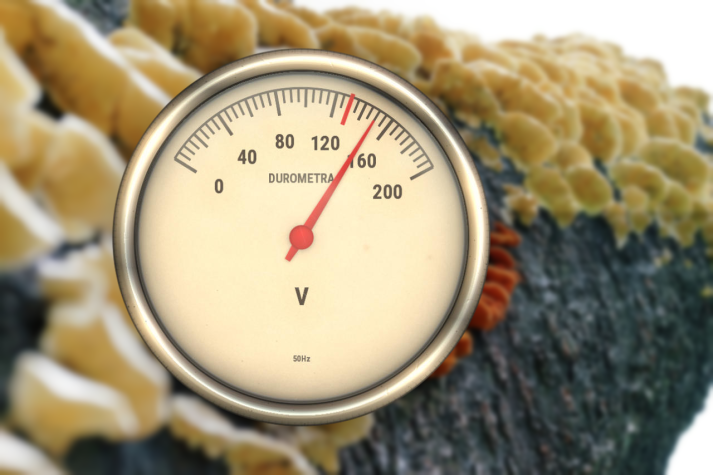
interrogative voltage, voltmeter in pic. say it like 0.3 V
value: 150 V
